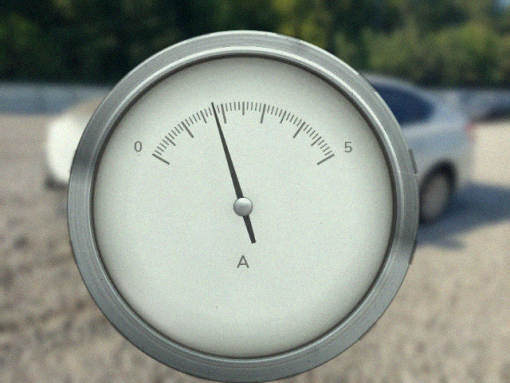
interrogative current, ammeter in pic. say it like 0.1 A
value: 1.8 A
